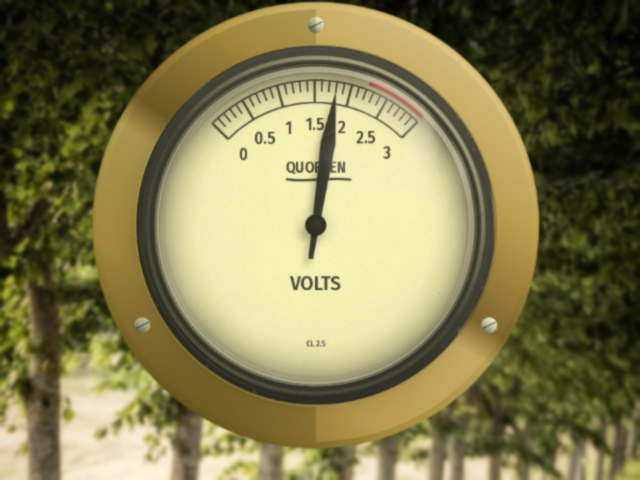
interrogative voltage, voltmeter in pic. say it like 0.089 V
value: 1.8 V
